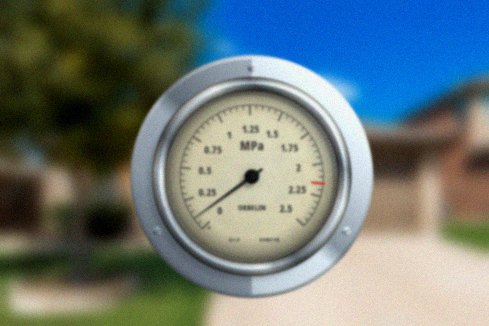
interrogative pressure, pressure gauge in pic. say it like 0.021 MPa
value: 0.1 MPa
